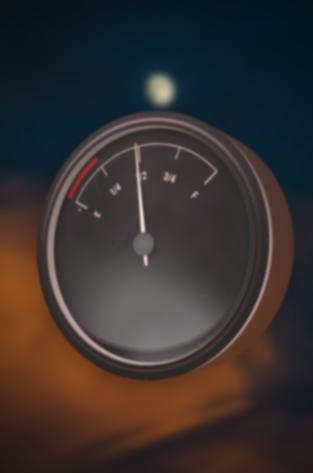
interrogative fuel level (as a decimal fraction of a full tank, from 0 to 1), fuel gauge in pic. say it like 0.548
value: 0.5
